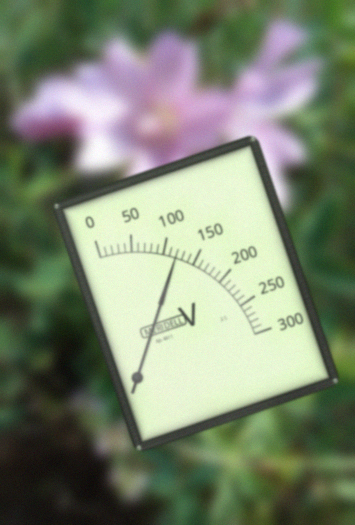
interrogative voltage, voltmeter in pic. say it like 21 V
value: 120 V
